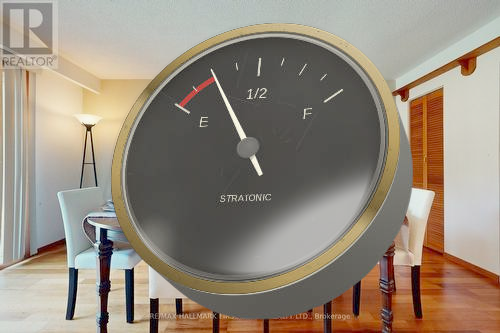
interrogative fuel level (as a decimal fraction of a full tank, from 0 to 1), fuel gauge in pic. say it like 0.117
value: 0.25
